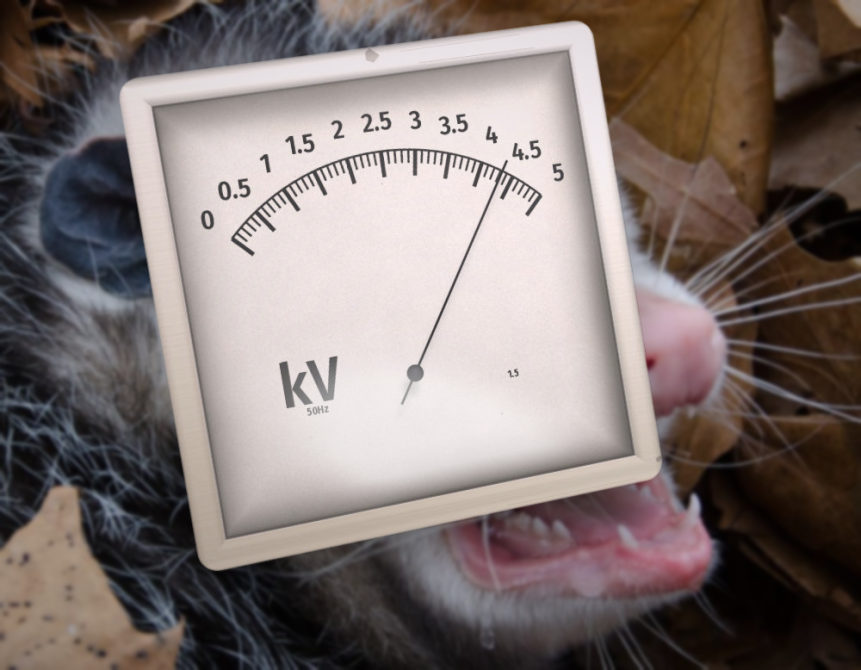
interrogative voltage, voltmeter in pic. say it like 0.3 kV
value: 4.3 kV
